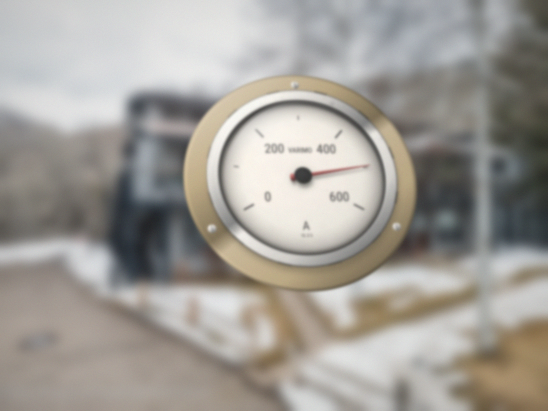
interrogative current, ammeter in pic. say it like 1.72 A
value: 500 A
